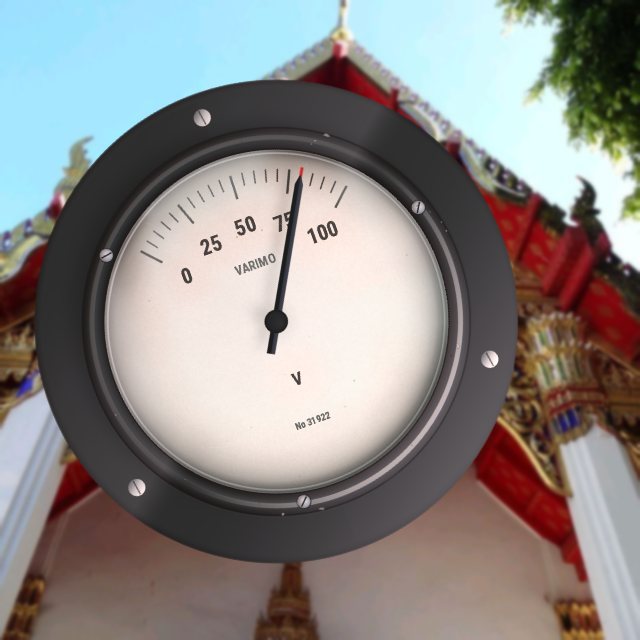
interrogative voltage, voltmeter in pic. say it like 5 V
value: 80 V
